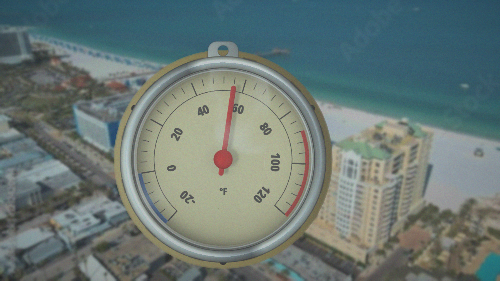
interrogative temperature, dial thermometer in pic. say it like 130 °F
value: 56 °F
